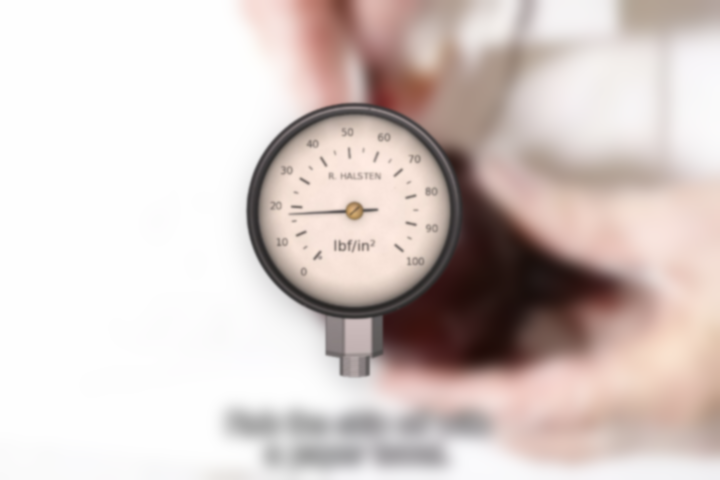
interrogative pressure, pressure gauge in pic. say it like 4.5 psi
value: 17.5 psi
